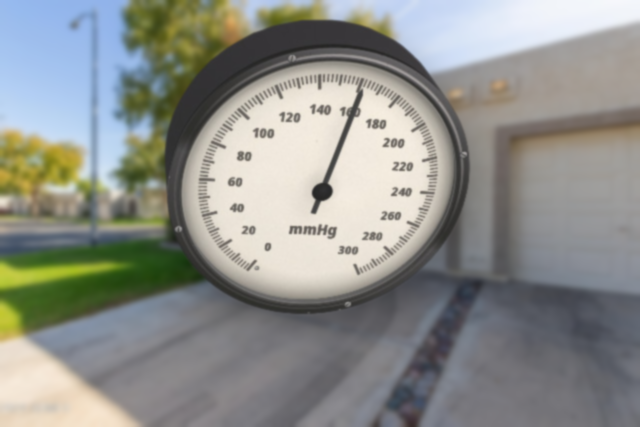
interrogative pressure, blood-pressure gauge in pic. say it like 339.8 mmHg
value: 160 mmHg
